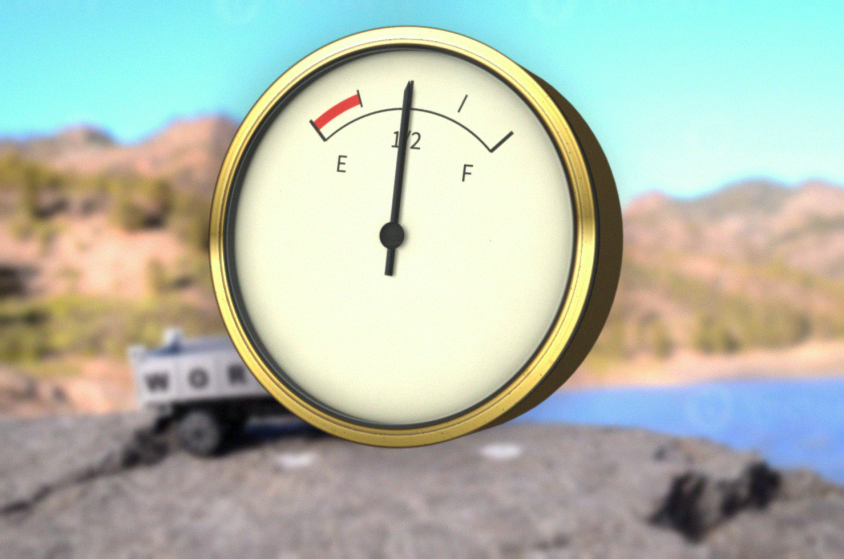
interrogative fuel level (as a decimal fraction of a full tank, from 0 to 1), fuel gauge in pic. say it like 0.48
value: 0.5
